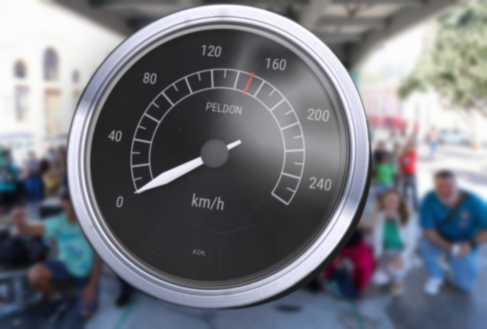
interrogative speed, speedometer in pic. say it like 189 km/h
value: 0 km/h
